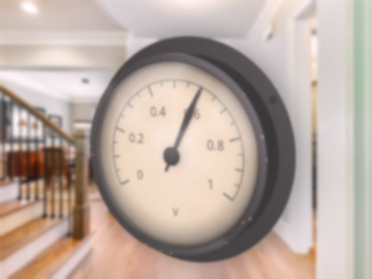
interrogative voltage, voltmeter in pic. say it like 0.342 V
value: 0.6 V
